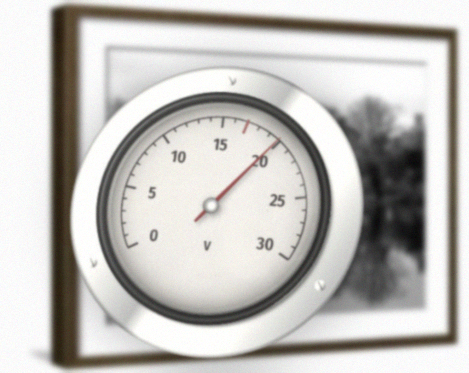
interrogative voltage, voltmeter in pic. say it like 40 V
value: 20 V
